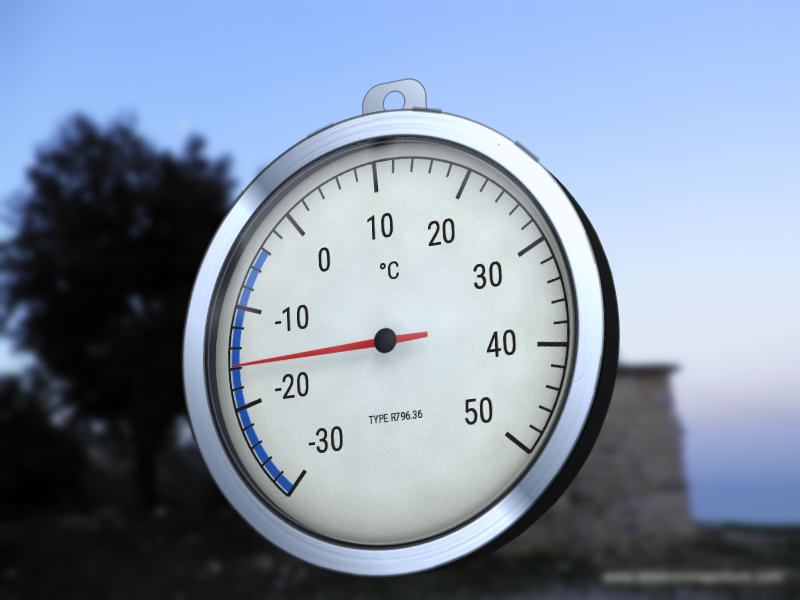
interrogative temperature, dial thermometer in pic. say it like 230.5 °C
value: -16 °C
